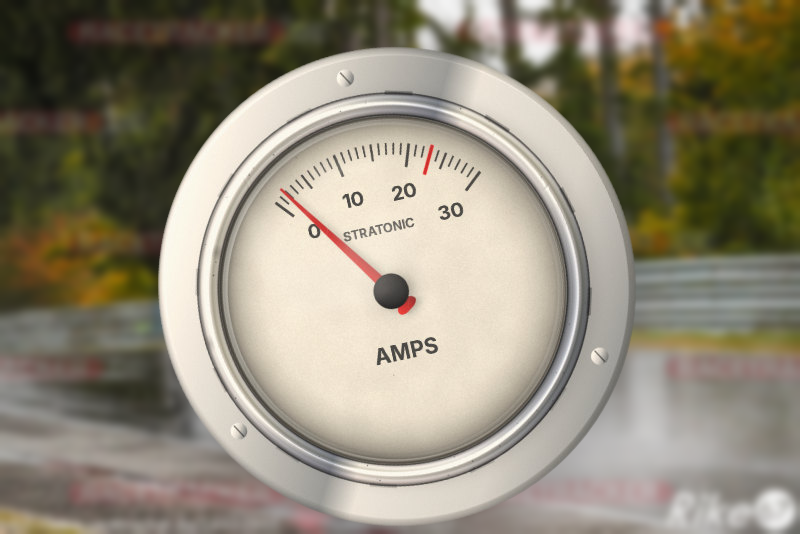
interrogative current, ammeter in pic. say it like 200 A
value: 2 A
